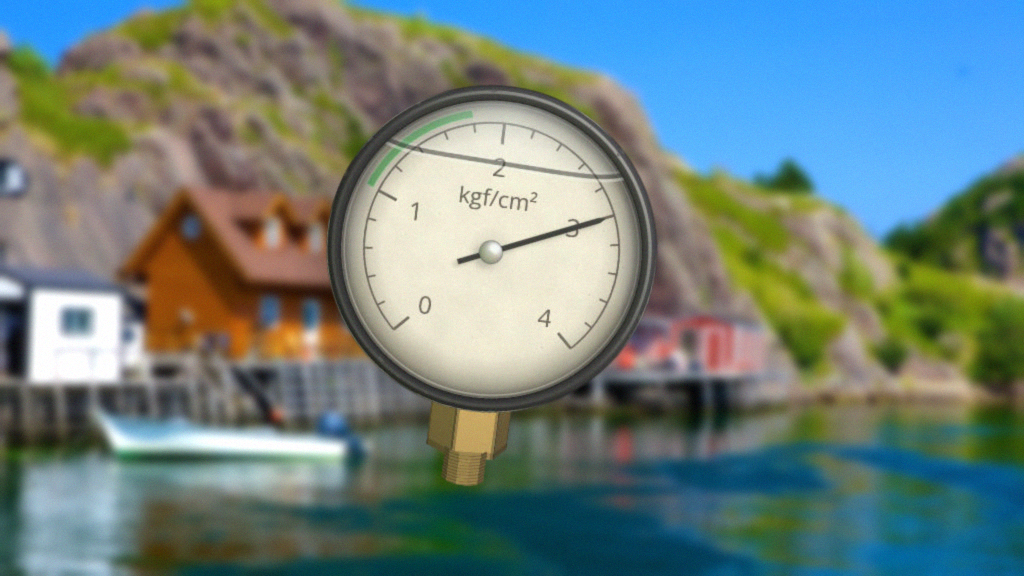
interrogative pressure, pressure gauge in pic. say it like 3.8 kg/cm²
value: 3 kg/cm²
